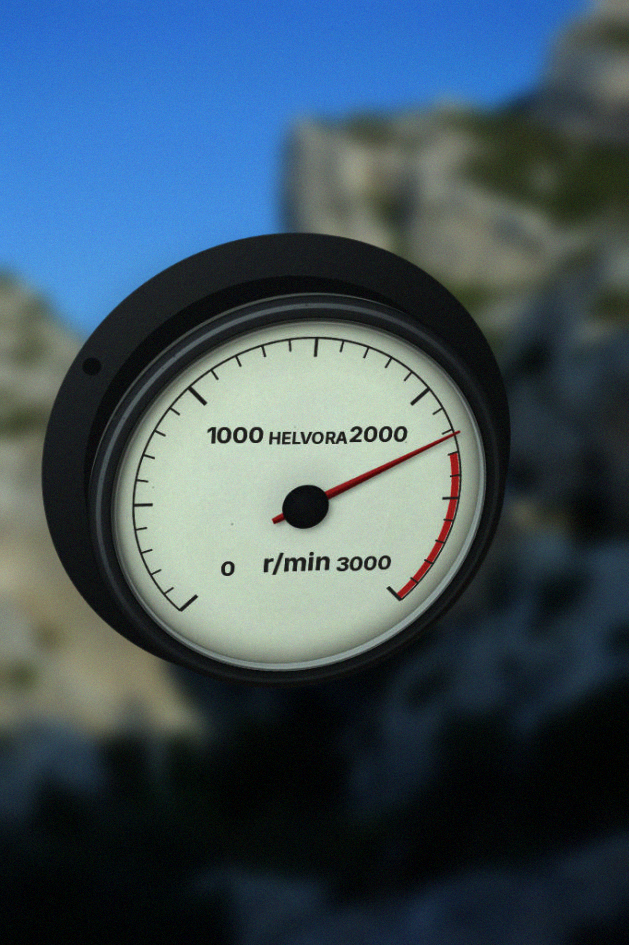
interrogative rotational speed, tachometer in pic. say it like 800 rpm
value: 2200 rpm
